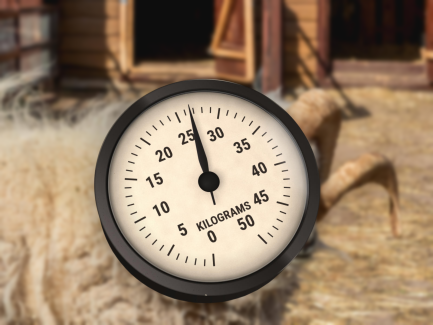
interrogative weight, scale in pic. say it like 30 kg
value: 26.5 kg
